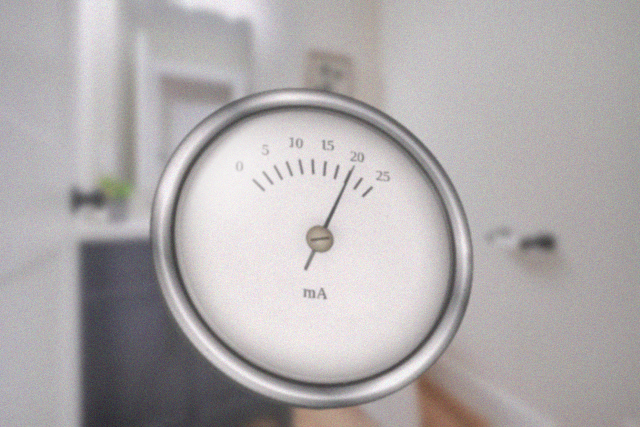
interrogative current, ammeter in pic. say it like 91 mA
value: 20 mA
